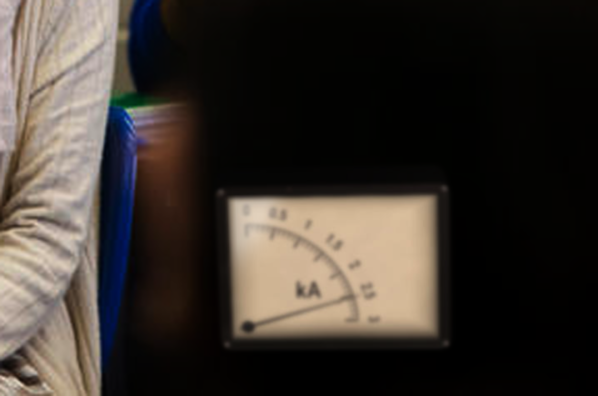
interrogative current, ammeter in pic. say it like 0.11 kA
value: 2.5 kA
